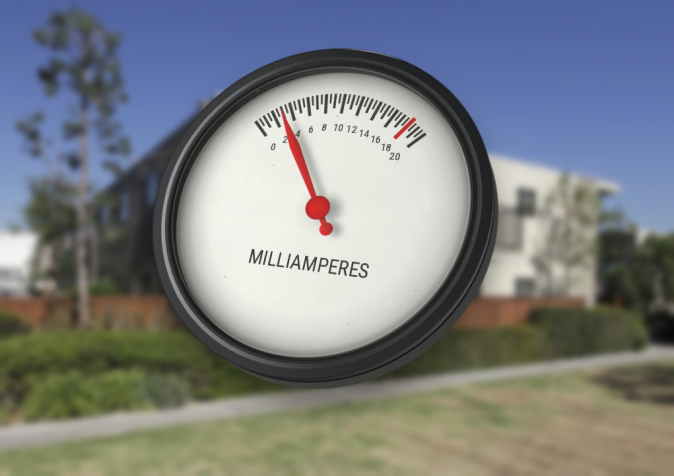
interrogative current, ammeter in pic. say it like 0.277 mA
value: 3 mA
